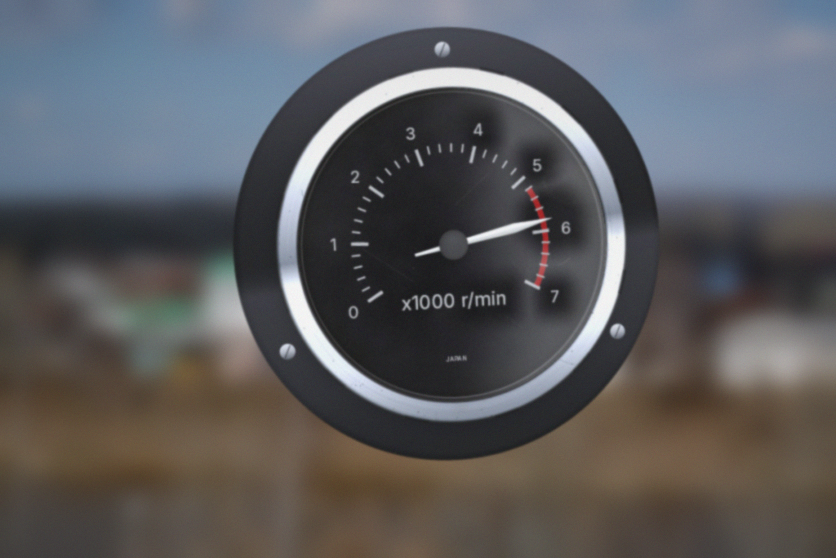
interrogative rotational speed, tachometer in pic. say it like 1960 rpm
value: 5800 rpm
